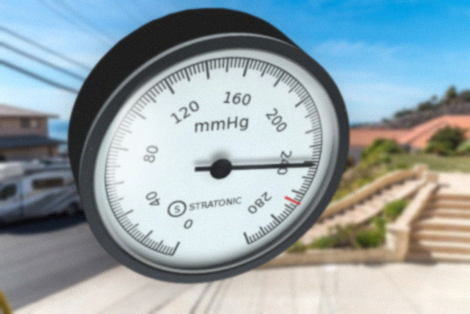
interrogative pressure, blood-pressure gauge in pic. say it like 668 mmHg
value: 240 mmHg
